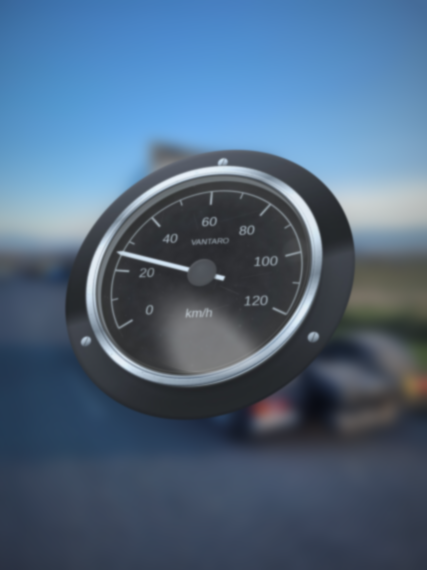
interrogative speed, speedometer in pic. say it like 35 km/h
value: 25 km/h
